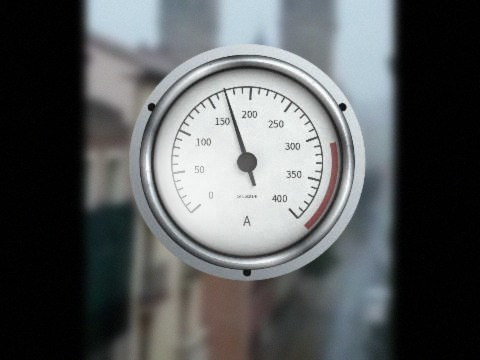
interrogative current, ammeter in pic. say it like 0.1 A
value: 170 A
